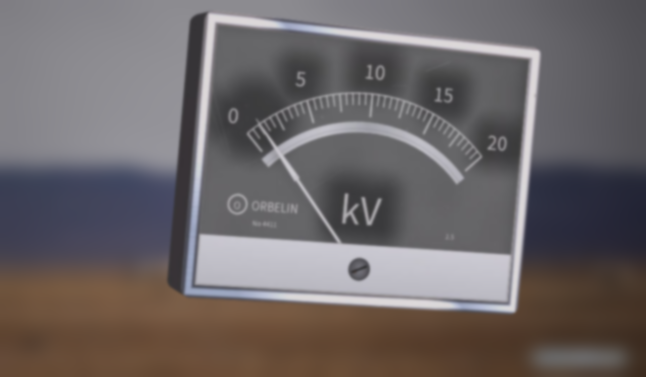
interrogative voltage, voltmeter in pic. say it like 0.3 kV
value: 1 kV
